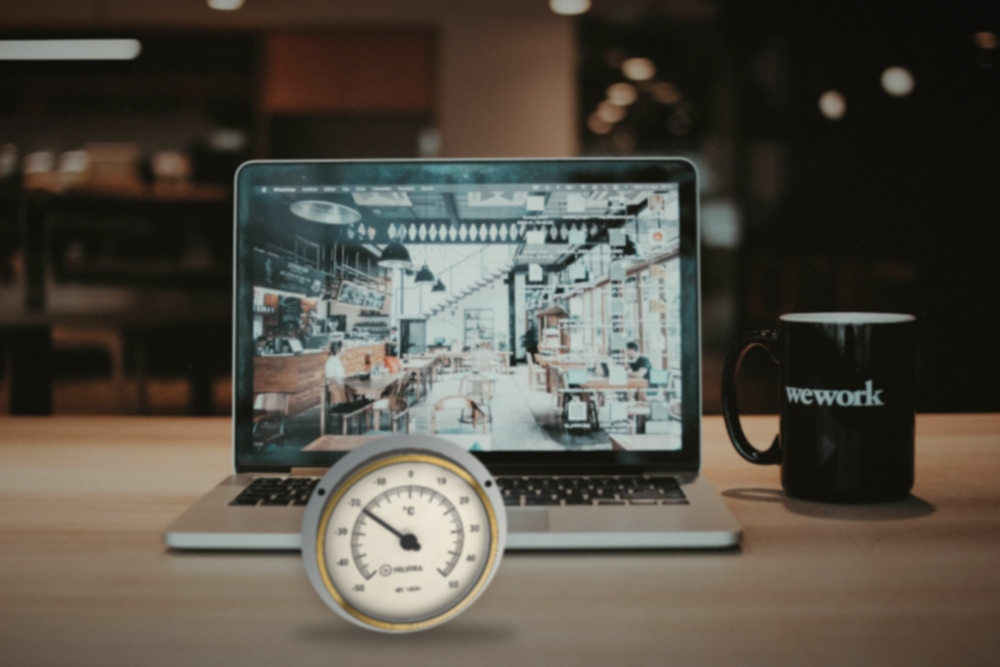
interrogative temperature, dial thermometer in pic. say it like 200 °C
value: -20 °C
